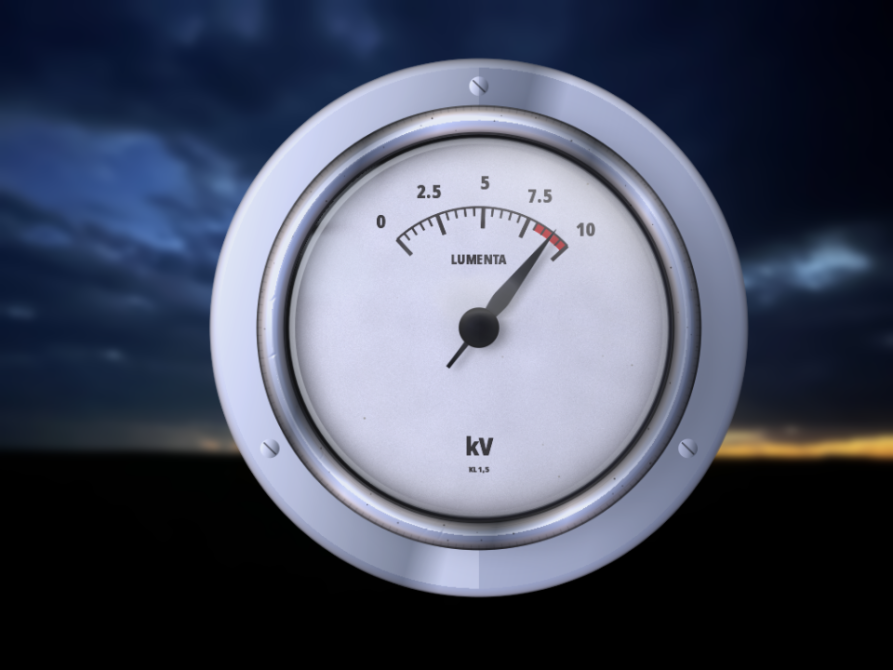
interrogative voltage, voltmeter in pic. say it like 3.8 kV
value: 9 kV
